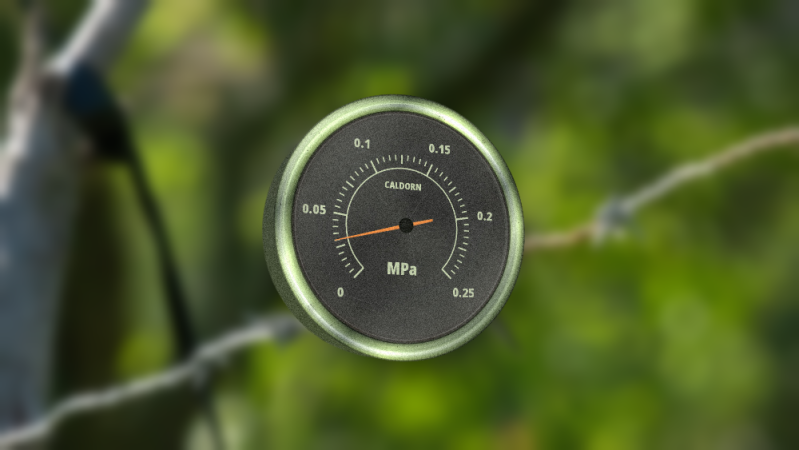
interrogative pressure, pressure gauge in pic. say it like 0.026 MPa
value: 0.03 MPa
